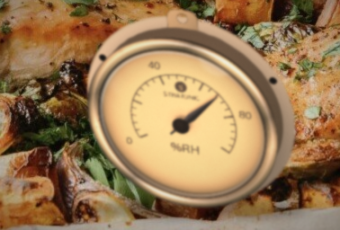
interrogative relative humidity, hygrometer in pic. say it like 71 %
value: 68 %
